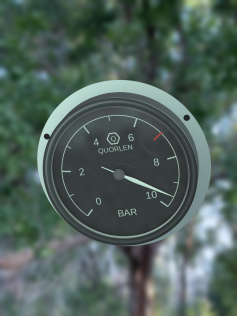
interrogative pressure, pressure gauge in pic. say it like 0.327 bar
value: 9.5 bar
